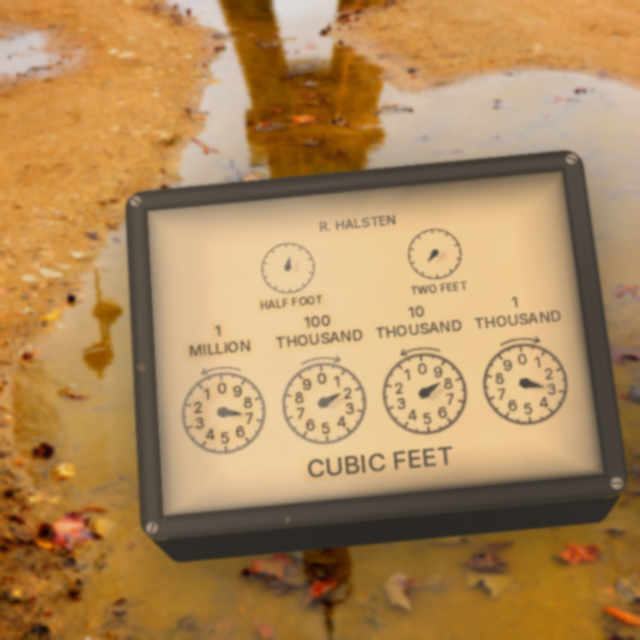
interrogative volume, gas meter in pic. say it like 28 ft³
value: 718300 ft³
